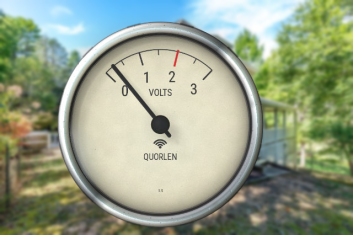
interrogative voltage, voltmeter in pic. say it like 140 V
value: 0.25 V
